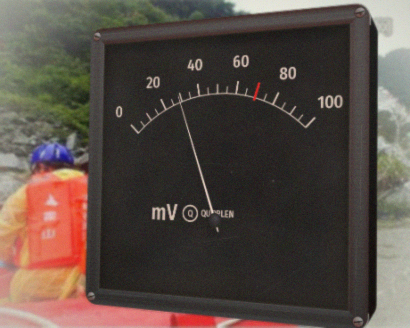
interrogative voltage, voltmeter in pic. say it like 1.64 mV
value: 30 mV
